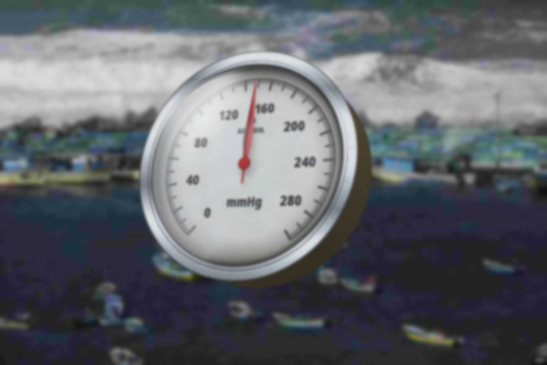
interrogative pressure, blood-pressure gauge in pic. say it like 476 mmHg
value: 150 mmHg
